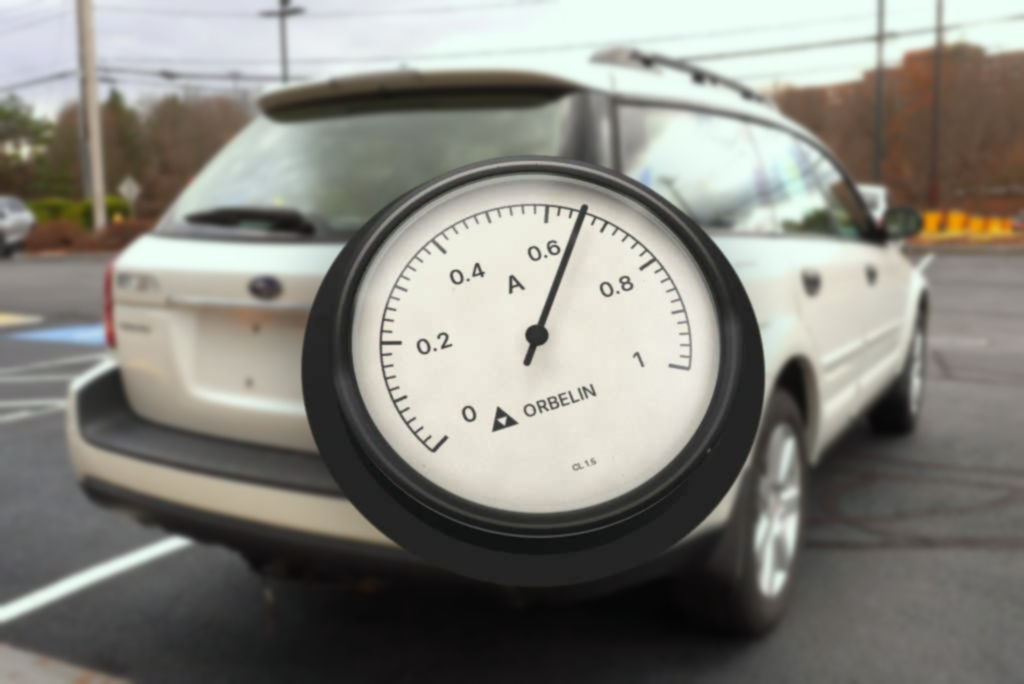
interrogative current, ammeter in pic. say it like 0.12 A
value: 0.66 A
